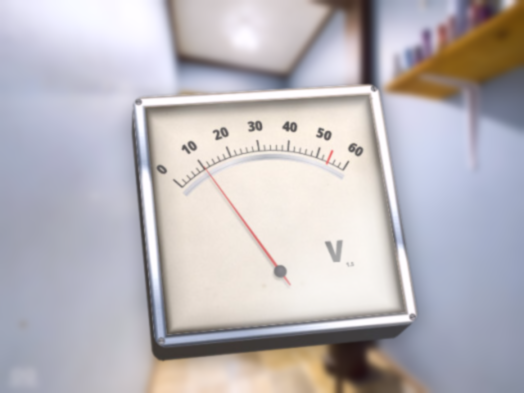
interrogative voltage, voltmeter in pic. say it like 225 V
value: 10 V
